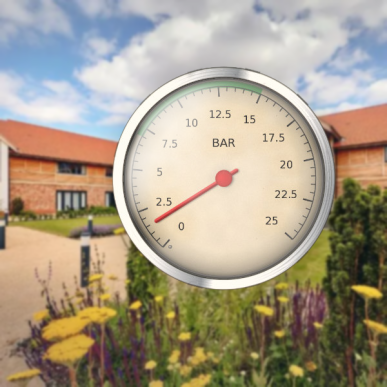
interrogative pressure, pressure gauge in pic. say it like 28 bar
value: 1.5 bar
